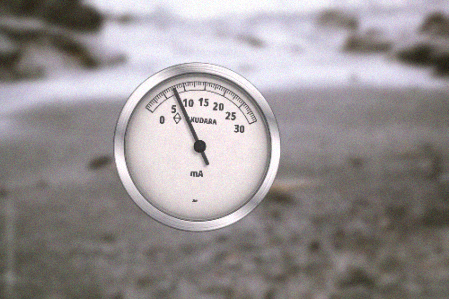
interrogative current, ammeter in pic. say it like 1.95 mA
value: 7.5 mA
